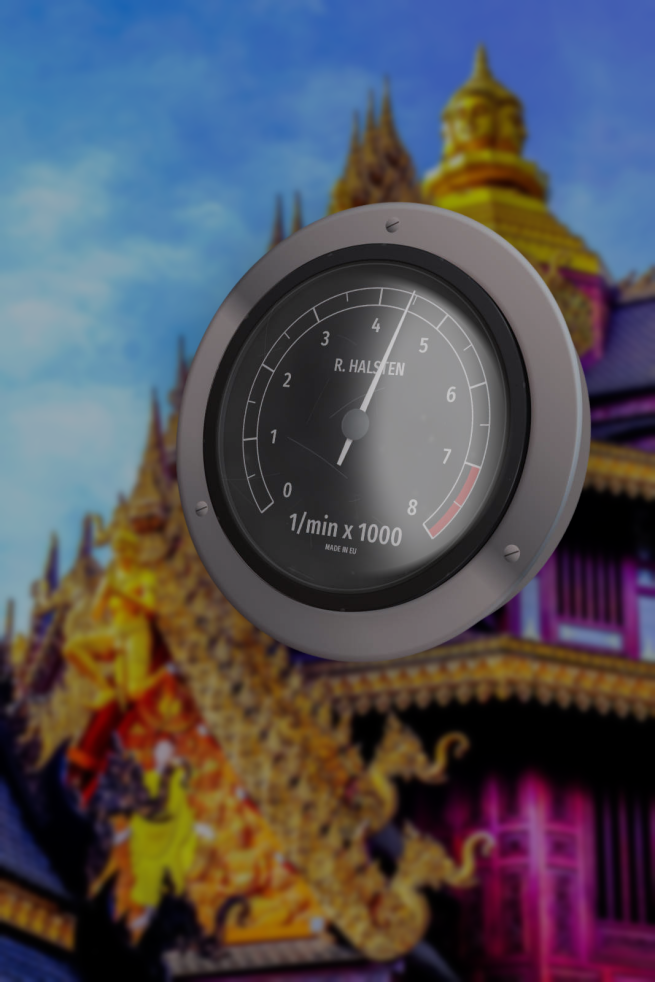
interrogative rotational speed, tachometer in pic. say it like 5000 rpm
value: 4500 rpm
